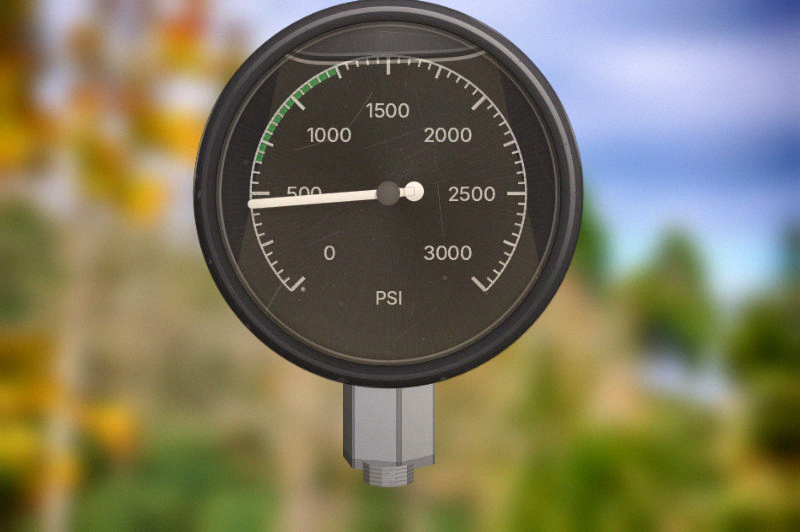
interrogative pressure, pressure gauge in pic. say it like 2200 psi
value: 450 psi
